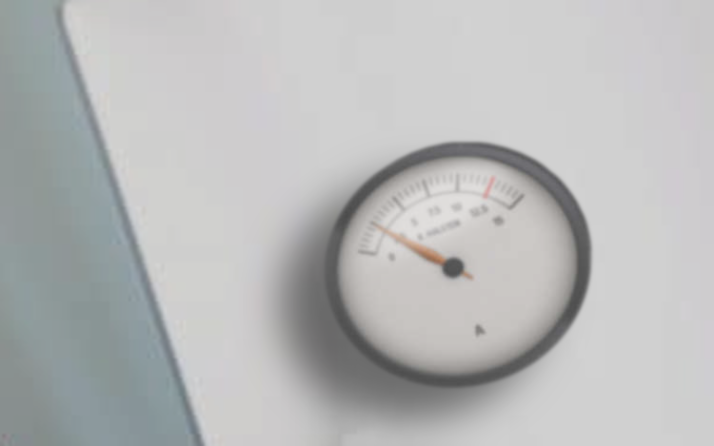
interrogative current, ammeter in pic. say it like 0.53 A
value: 2.5 A
